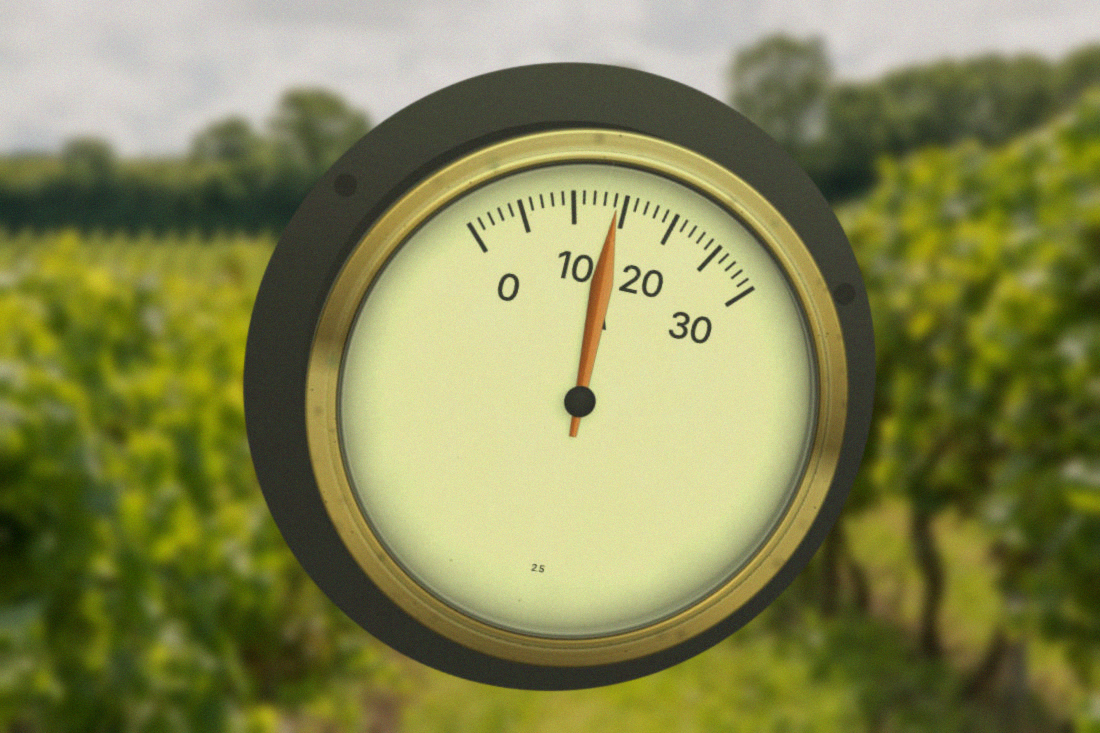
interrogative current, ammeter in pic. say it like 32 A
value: 14 A
